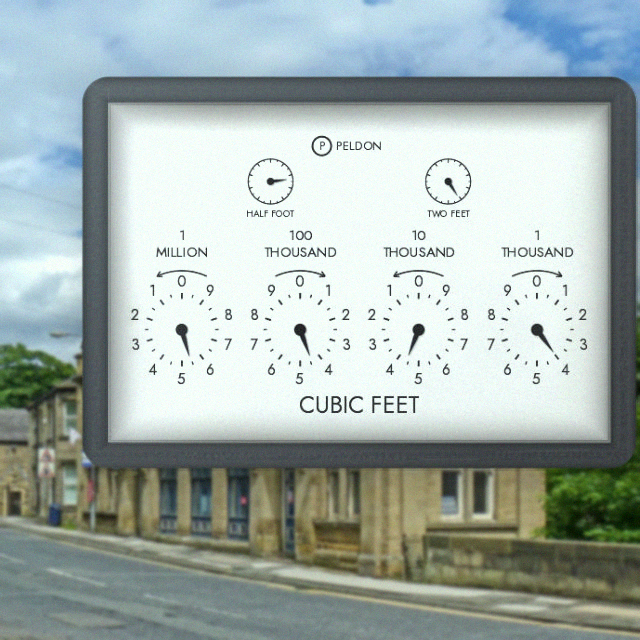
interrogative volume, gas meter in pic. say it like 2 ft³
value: 544400 ft³
